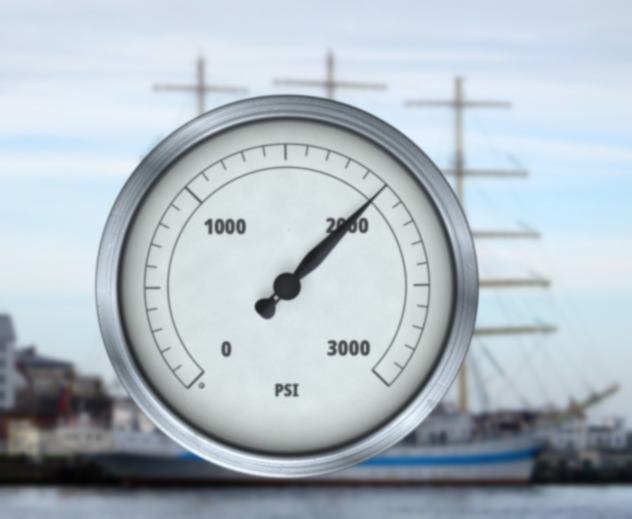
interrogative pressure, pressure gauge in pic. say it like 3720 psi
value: 2000 psi
